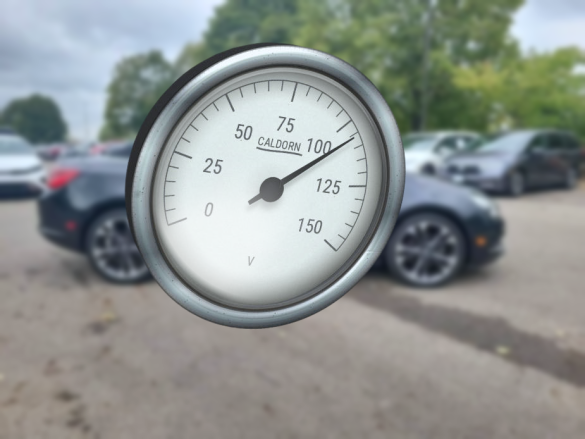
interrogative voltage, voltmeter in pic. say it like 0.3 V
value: 105 V
